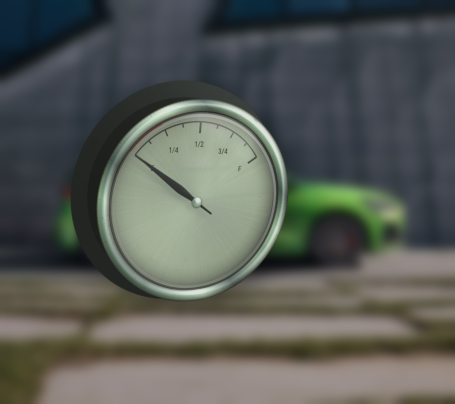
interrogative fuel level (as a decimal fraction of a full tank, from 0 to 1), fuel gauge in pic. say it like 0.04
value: 0
